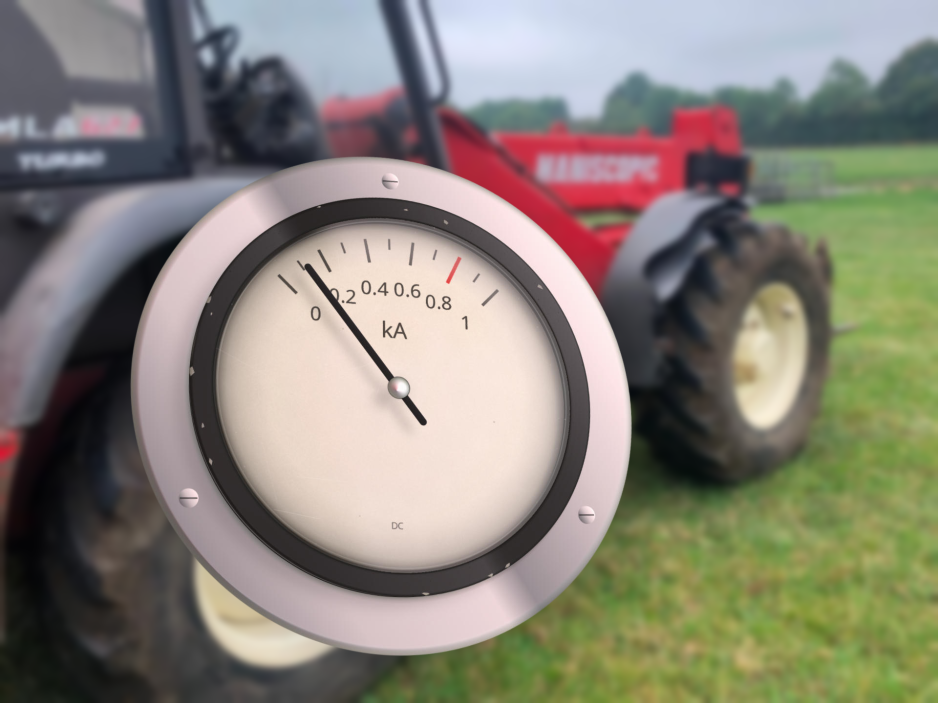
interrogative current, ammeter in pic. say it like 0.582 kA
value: 0.1 kA
